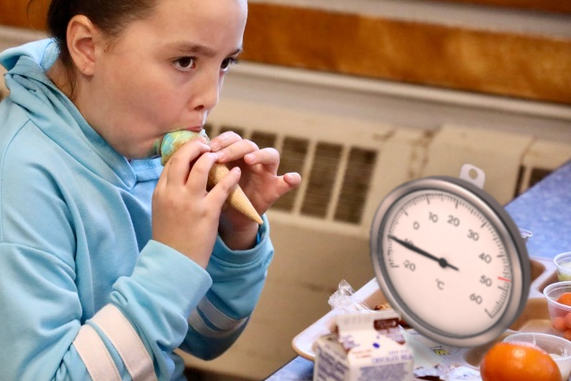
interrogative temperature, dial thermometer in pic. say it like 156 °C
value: -10 °C
